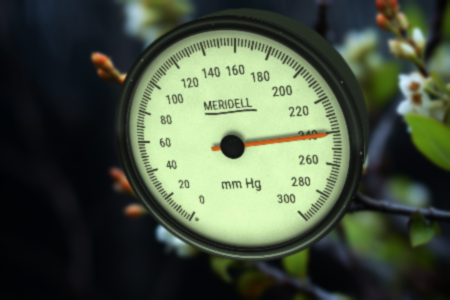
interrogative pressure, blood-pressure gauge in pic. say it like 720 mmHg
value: 240 mmHg
